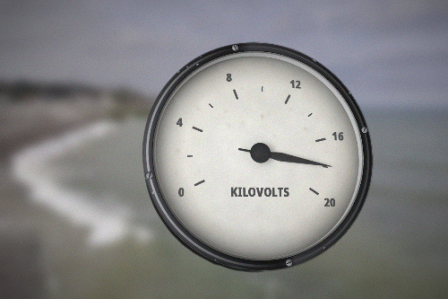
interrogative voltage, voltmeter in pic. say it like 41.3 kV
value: 18 kV
